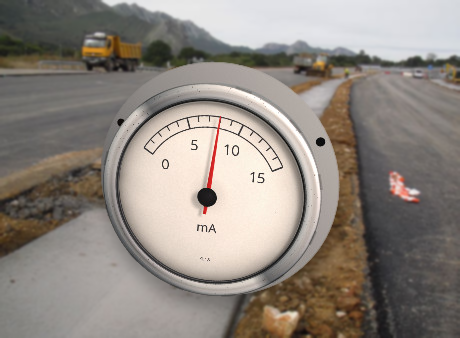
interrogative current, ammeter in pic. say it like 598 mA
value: 8 mA
